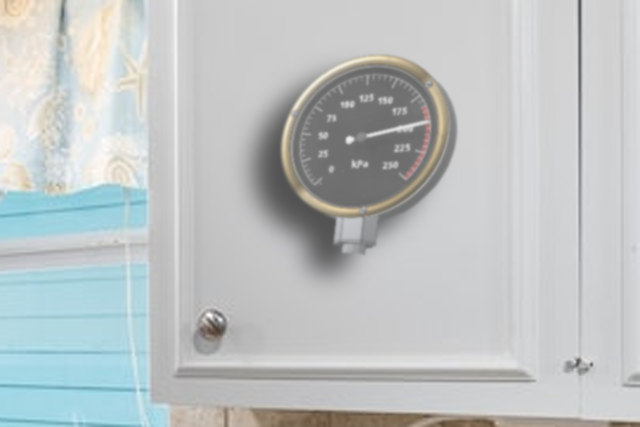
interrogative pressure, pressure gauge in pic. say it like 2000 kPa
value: 200 kPa
